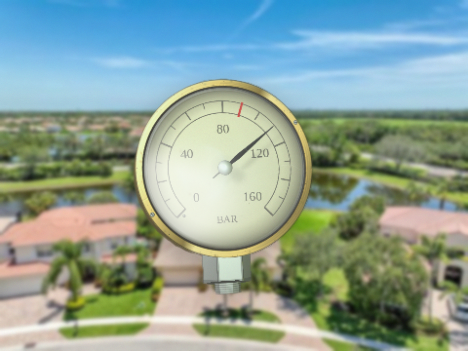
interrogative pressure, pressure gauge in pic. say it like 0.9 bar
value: 110 bar
